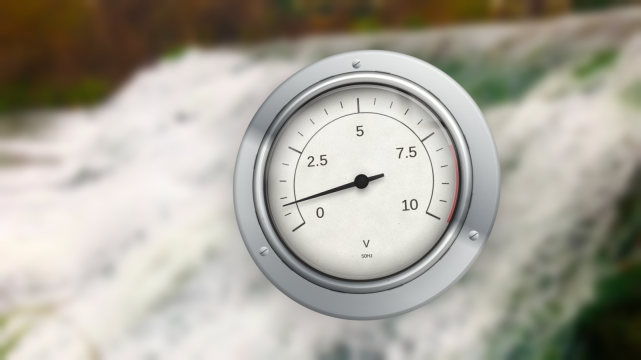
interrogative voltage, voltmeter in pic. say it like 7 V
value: 0.75 V
